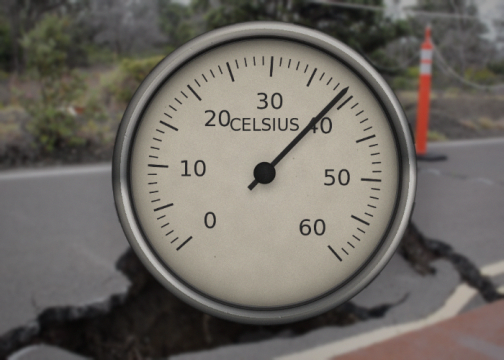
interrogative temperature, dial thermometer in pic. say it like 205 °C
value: 39 °C
